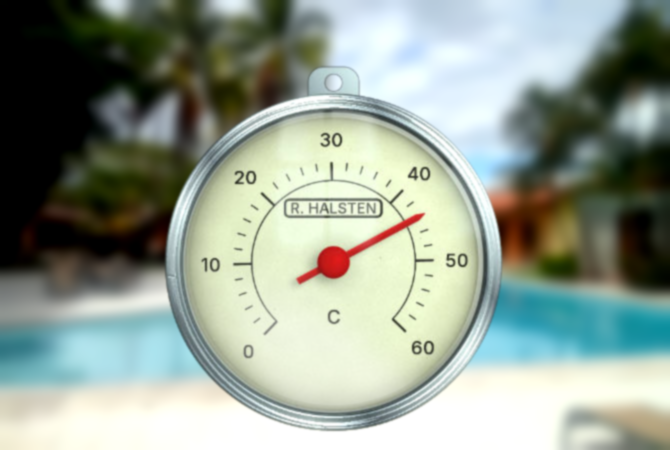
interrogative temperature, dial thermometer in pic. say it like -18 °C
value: 44 °C
